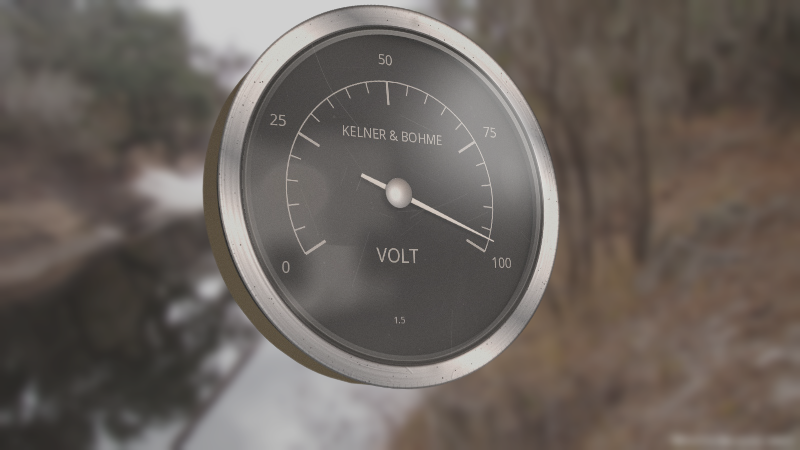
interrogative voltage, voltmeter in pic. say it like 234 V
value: 97.5 V
